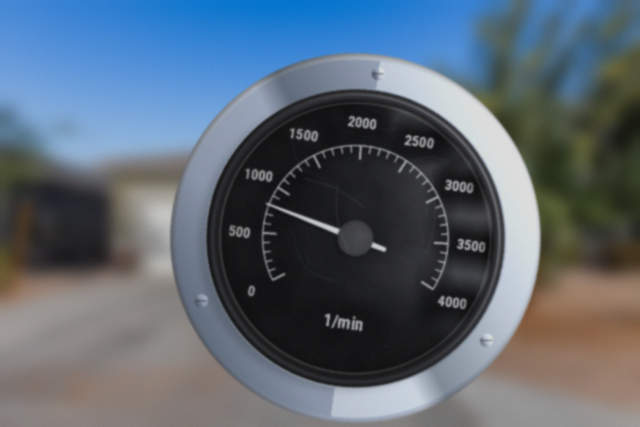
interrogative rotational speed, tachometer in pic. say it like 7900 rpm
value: 800 rpm
